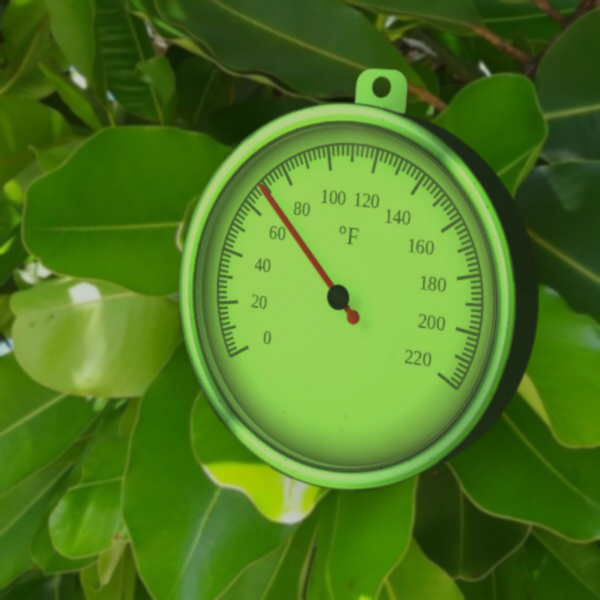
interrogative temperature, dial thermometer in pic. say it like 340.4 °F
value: 70 °F
